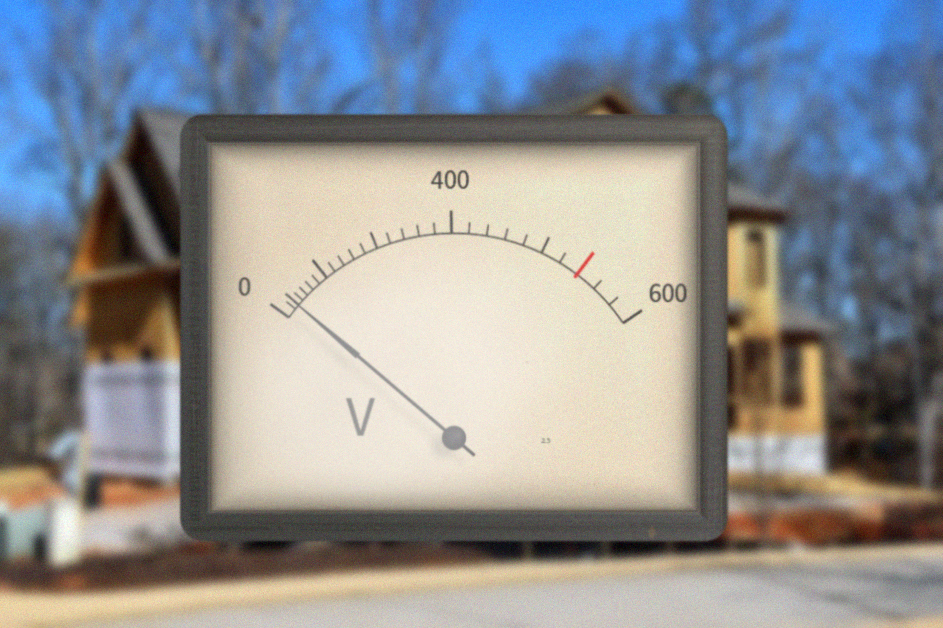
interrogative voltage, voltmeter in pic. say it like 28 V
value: 100 V
